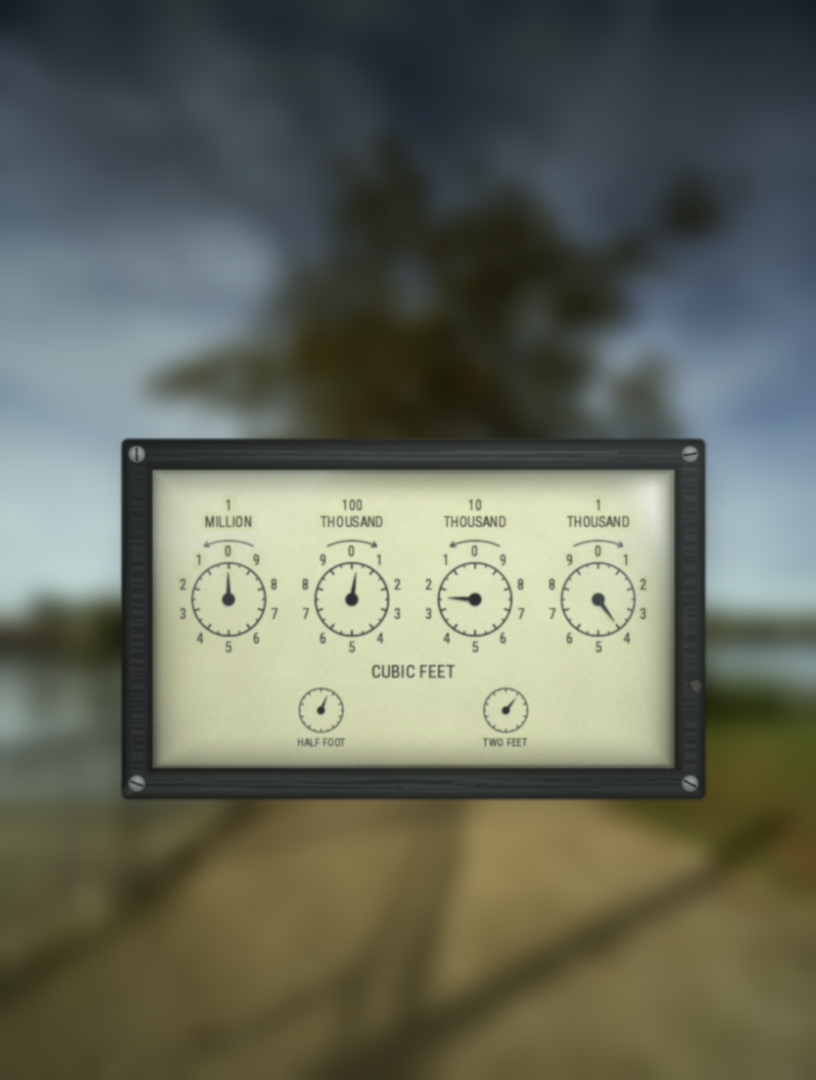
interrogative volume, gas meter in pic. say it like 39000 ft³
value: 2400 ft³
